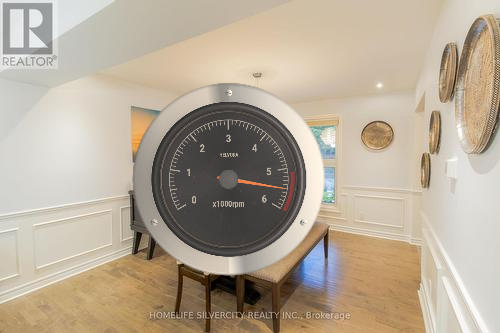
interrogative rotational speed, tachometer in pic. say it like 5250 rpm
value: 5500 rpm
